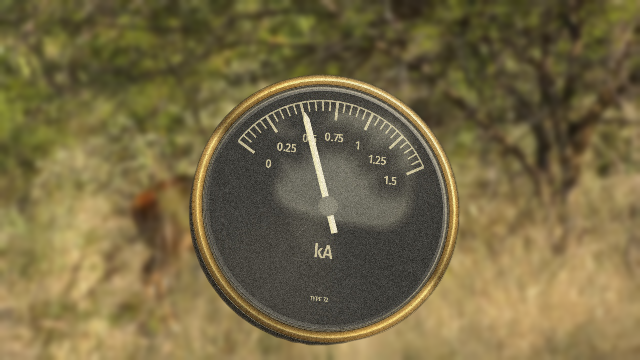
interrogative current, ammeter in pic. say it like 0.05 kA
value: 0.5 kA
